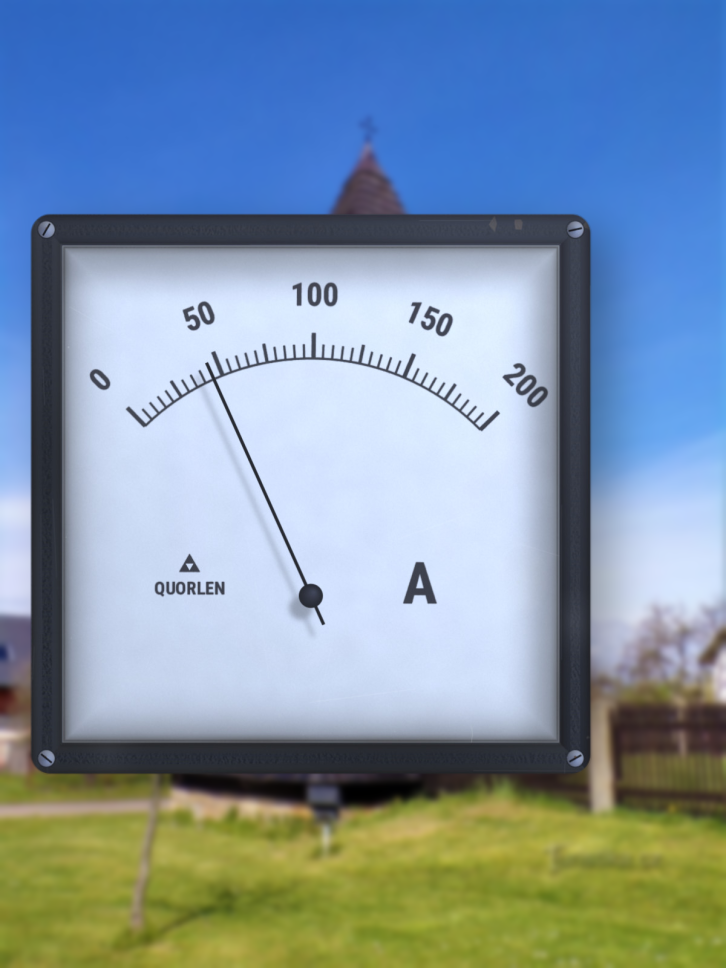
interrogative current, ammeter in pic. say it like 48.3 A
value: 45 A
